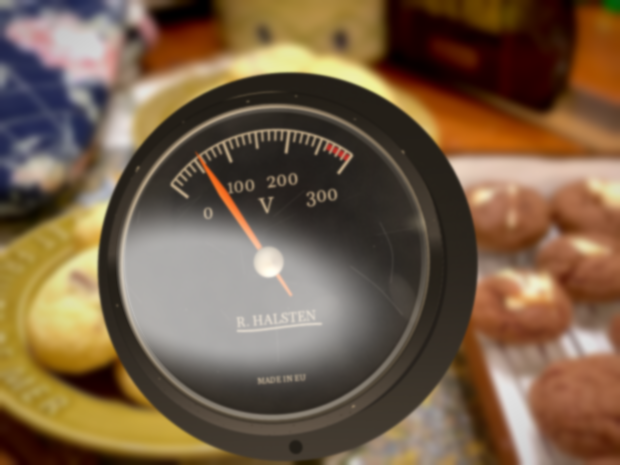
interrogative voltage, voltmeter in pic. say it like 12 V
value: 60 V
